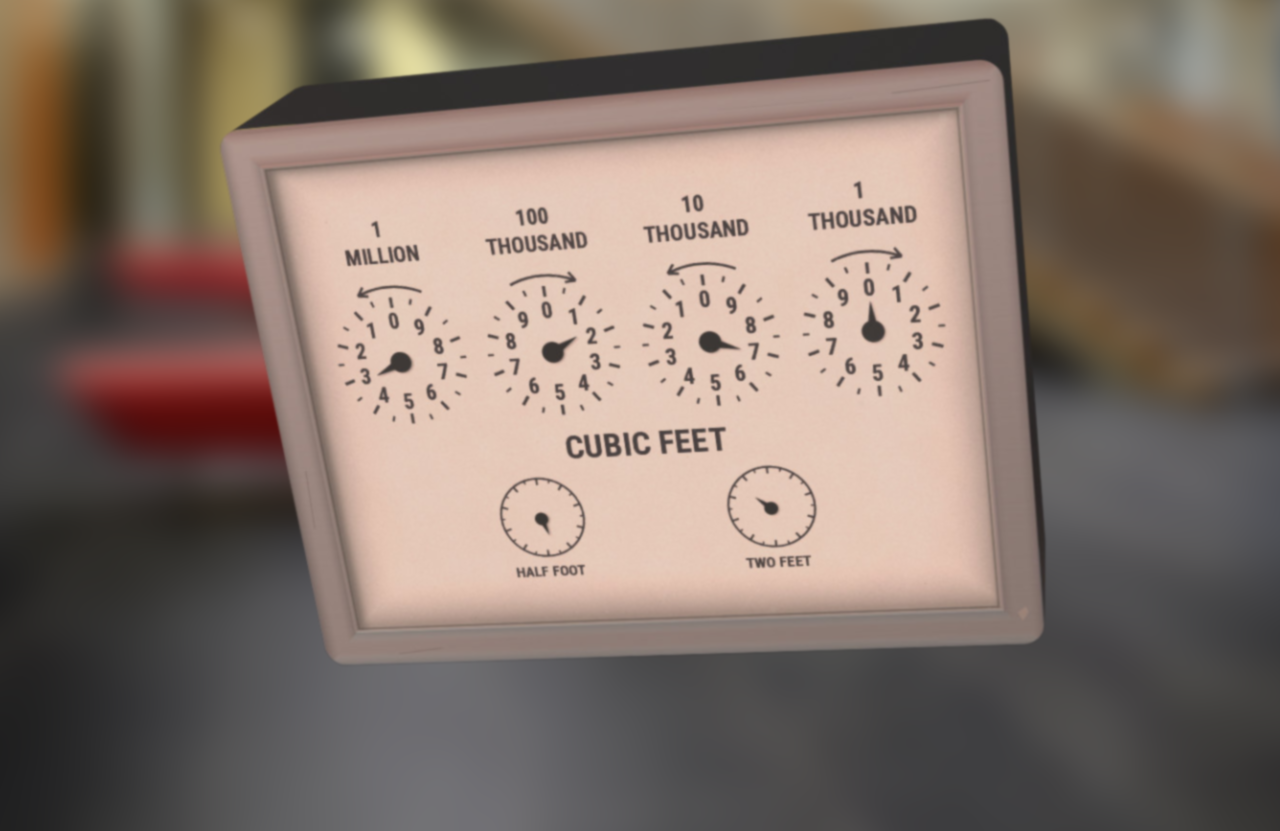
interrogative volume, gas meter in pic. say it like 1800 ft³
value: 317000 ft³
